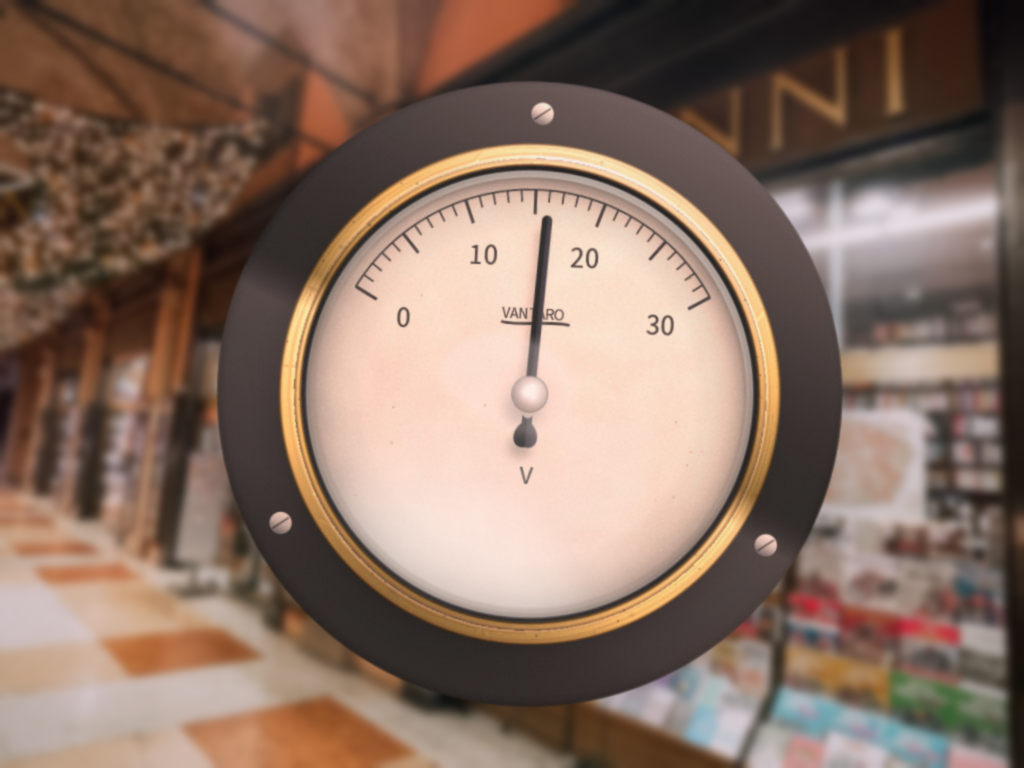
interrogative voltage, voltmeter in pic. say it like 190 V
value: 16 V
